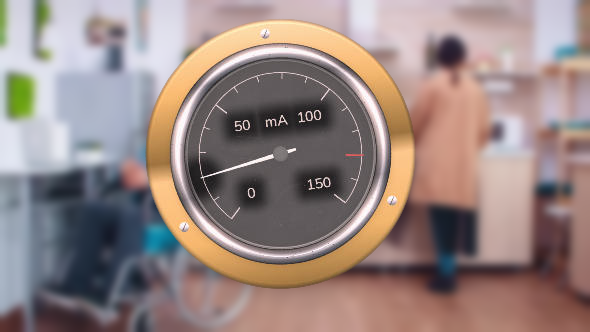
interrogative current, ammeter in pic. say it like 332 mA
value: 20 mA
